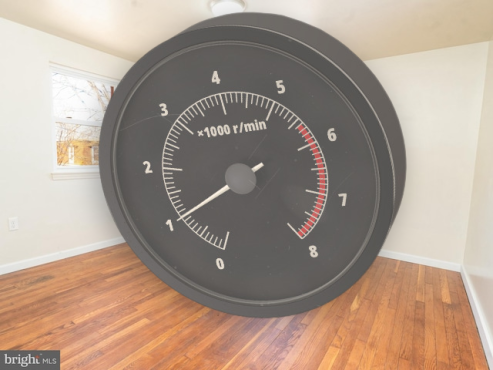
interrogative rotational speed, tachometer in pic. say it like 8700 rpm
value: 1000 rpm
